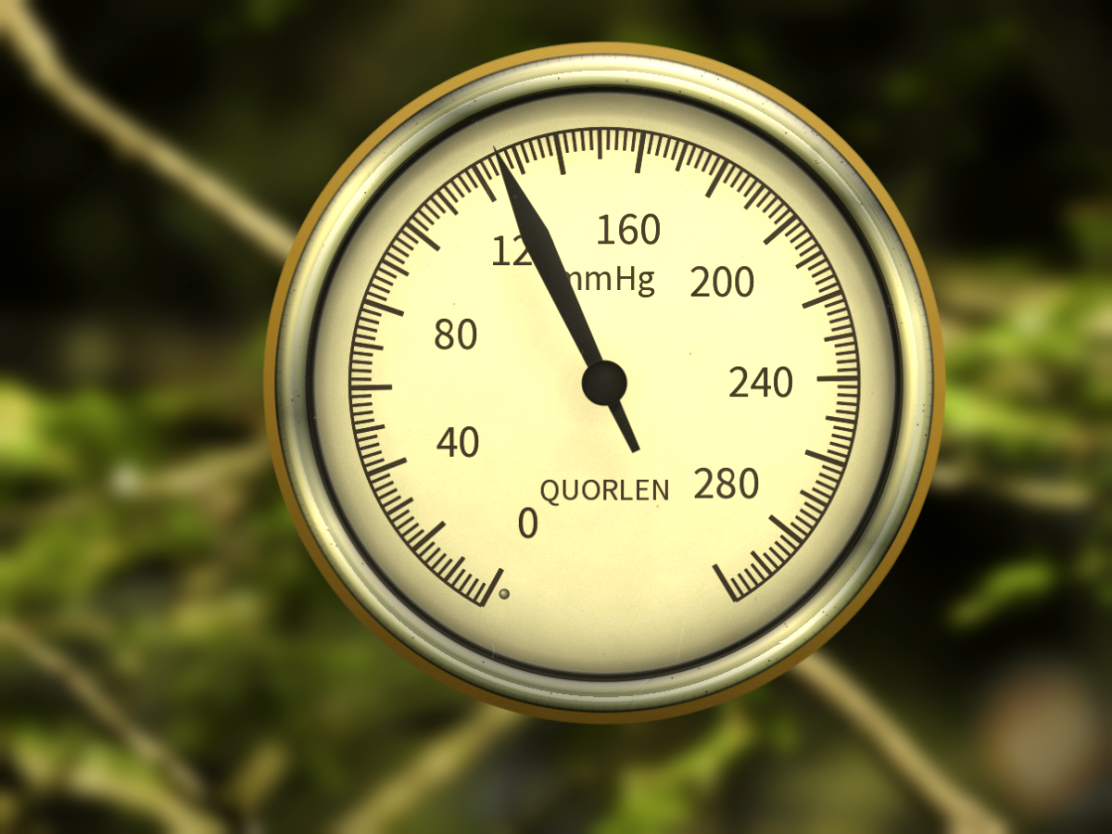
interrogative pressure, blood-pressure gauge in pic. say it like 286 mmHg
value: 126 mmHg
